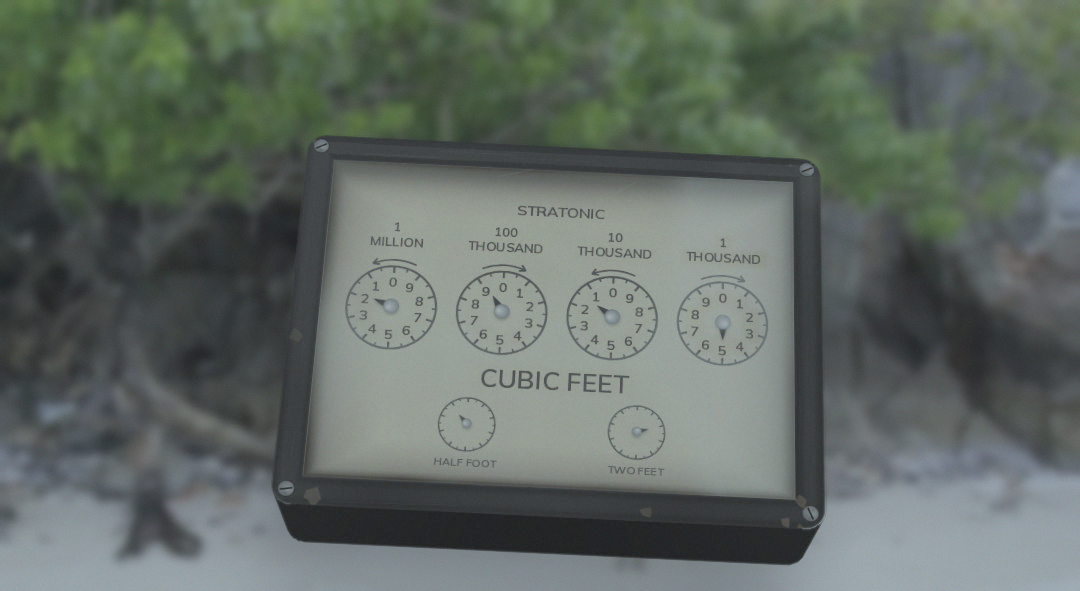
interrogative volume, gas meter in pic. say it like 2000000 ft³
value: 191500 ft³
